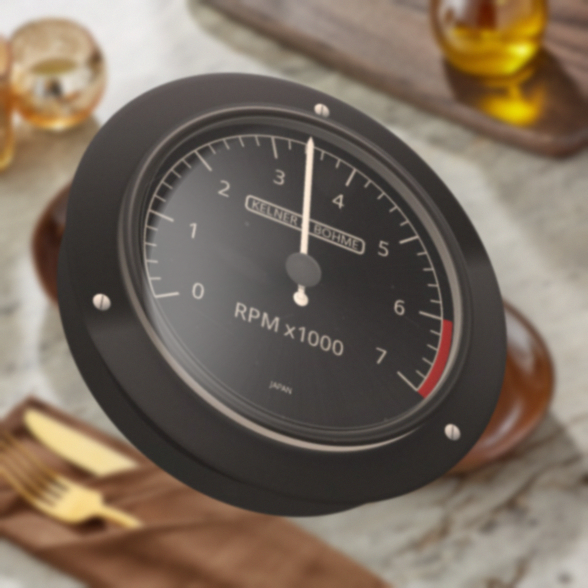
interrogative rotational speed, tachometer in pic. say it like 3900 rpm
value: 3400 rpm
